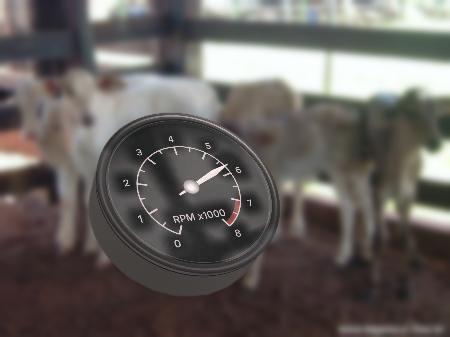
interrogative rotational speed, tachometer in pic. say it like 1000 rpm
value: 5750 rpm
